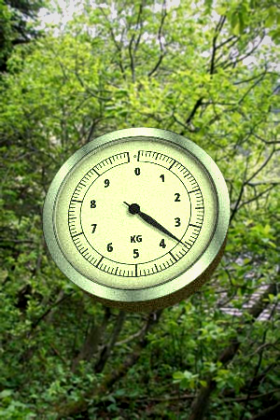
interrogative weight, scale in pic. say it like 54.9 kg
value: 3.6 kg
